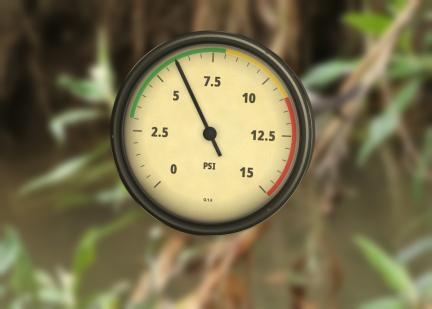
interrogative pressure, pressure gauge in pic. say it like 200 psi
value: 6 psi
